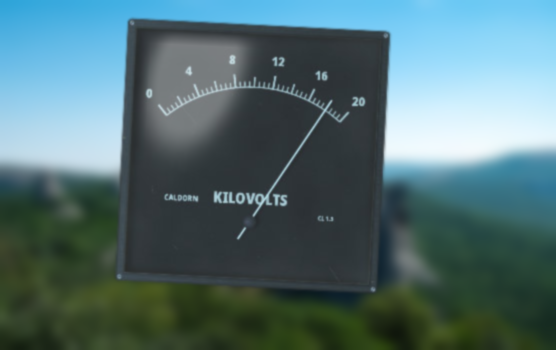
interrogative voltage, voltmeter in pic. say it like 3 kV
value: 18 kV
